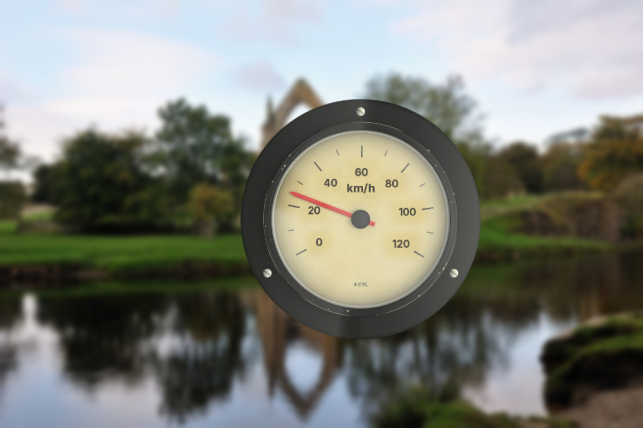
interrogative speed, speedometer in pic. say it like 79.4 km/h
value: 25 km/h
